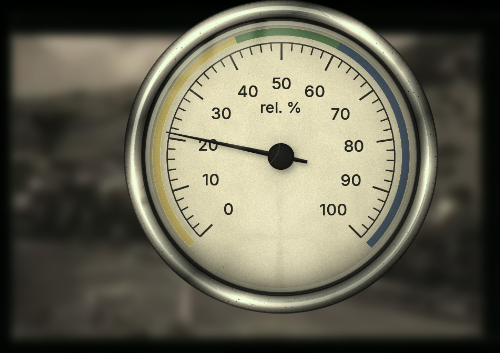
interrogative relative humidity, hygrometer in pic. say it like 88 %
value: 21 %
